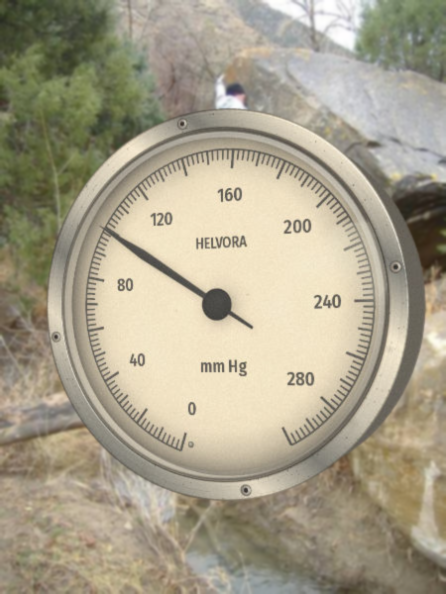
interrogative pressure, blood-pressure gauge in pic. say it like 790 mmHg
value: 100 mmHg
